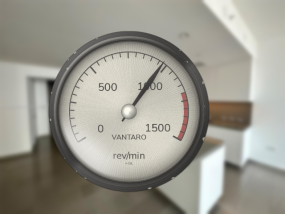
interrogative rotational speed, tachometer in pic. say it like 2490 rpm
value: 975 rpm
